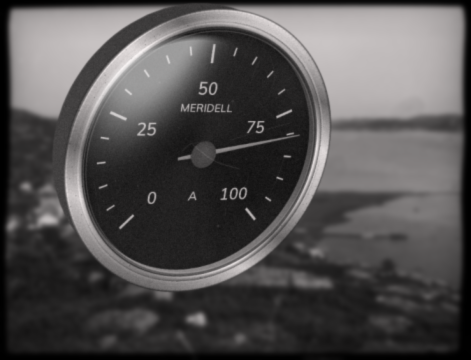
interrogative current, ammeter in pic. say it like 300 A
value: 80 A
